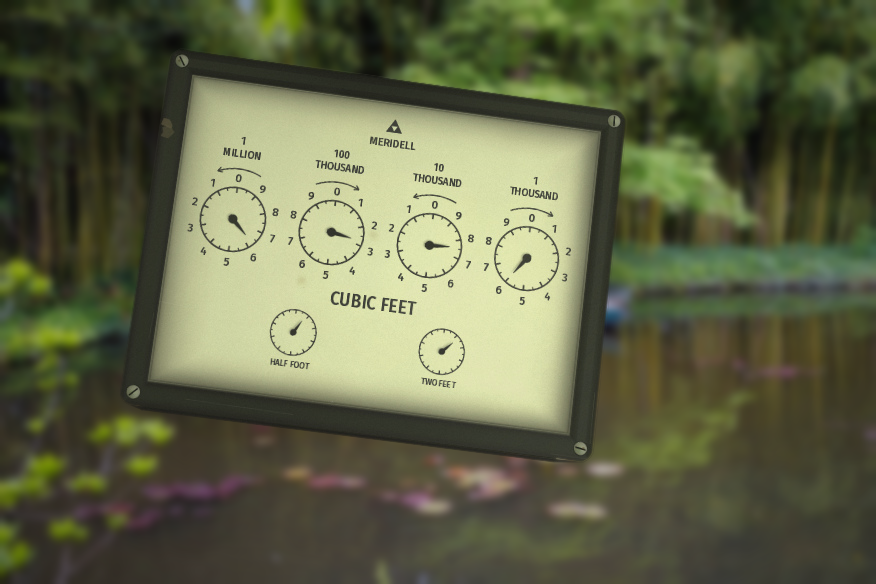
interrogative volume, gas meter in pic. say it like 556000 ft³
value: 627600 ft³
